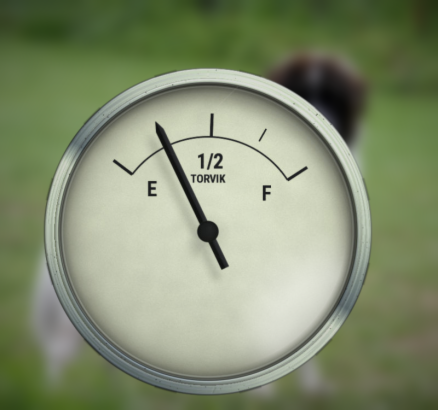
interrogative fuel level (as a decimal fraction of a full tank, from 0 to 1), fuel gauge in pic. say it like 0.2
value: 0.25
